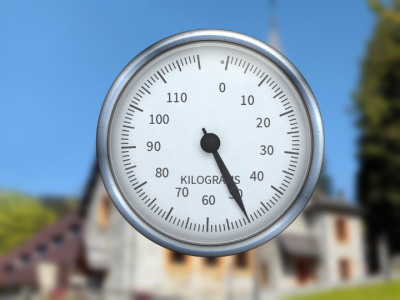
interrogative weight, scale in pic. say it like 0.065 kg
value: 50 kg
